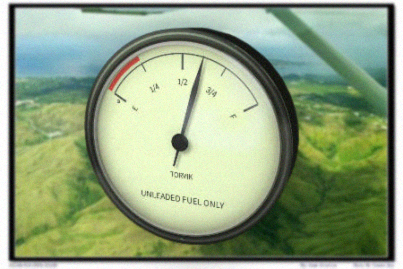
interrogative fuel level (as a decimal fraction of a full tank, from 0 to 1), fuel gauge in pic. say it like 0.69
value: 0.625
